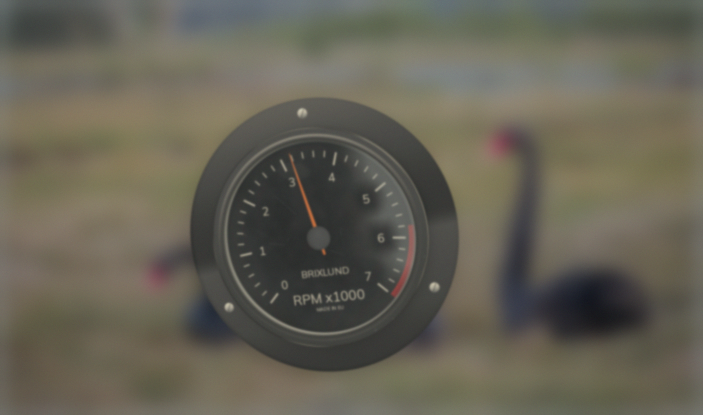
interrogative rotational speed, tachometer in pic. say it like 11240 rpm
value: 3200 rpm
